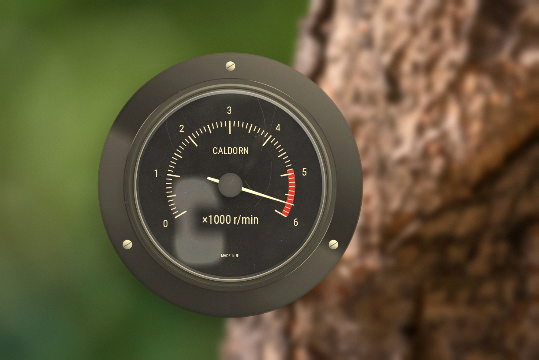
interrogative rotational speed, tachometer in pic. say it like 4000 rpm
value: 5700 rpm
